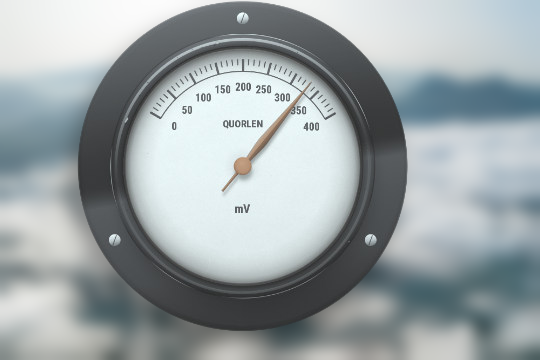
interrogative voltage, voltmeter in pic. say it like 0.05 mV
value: 330 mV
